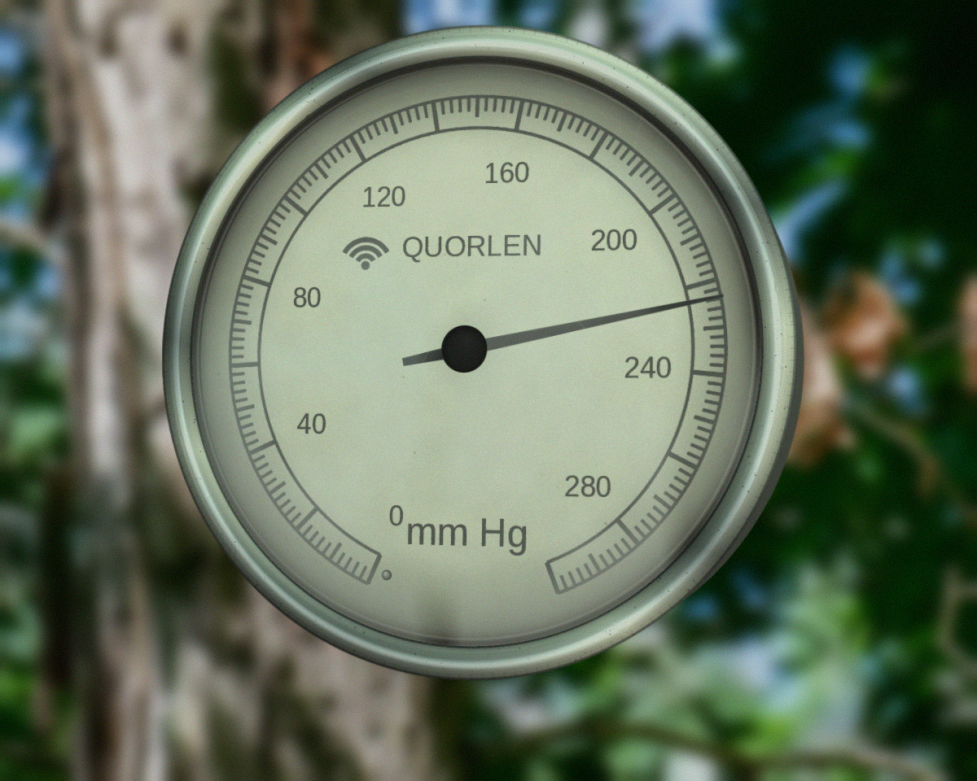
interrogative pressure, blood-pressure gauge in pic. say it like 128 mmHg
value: 224 mmHg
